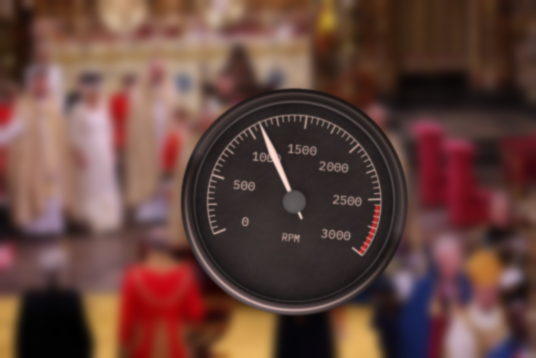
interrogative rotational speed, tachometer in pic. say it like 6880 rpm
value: 1100 rpm
